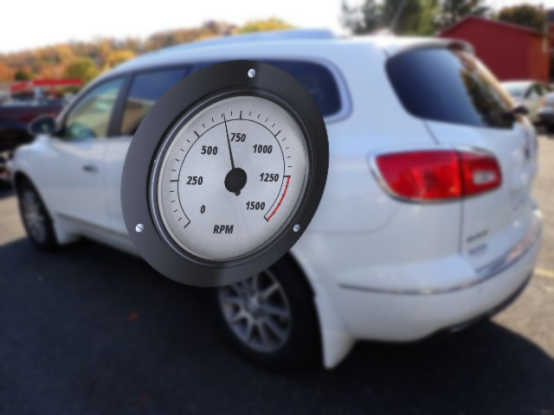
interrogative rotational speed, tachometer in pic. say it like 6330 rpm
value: 650 rpm
